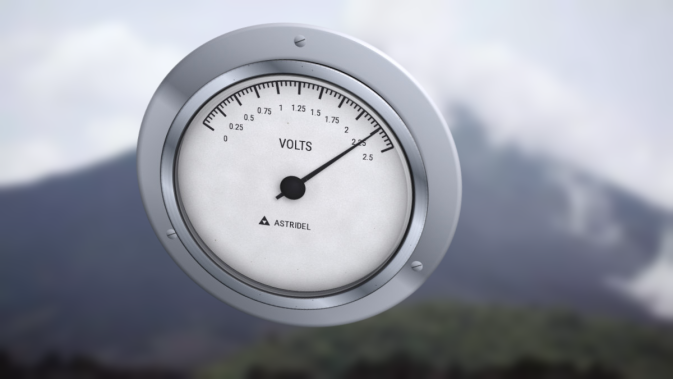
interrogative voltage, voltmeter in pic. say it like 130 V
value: 2.25 V
